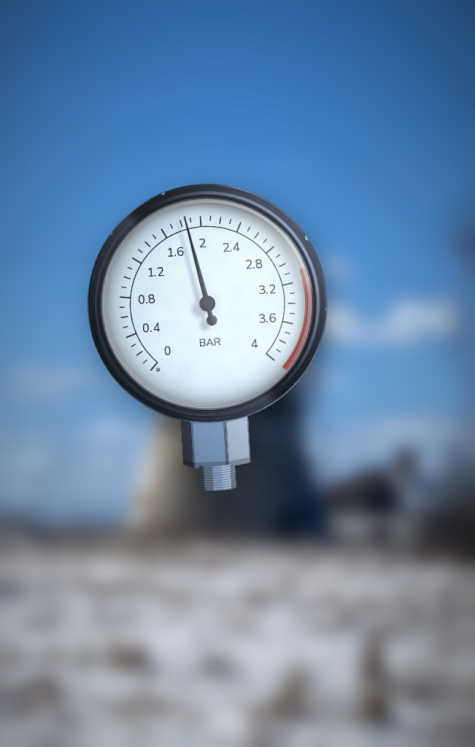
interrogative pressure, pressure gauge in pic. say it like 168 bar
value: 1.85 bar
